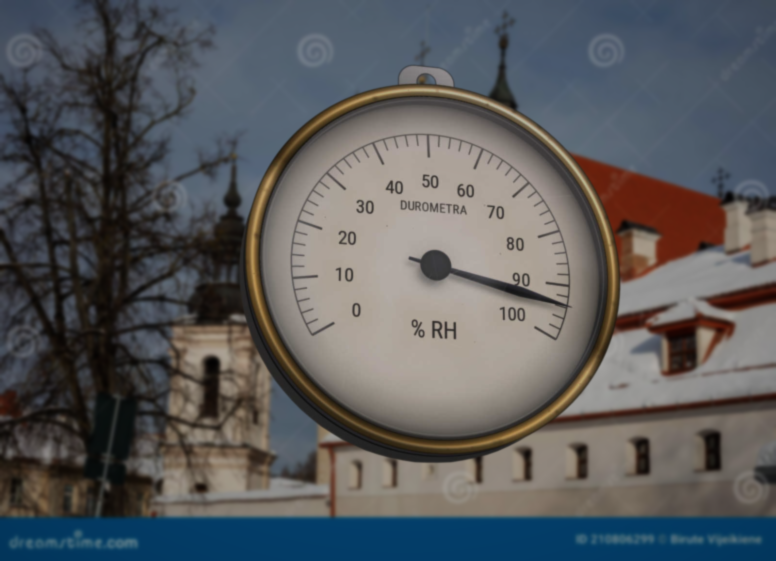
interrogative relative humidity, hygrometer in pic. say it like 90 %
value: 94 %
